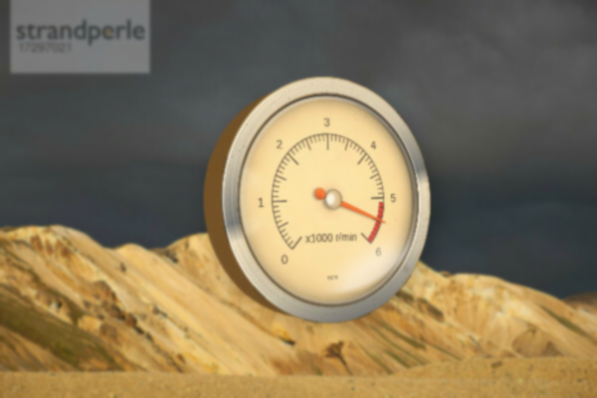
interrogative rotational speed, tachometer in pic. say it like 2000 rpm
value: 5500 rpm
